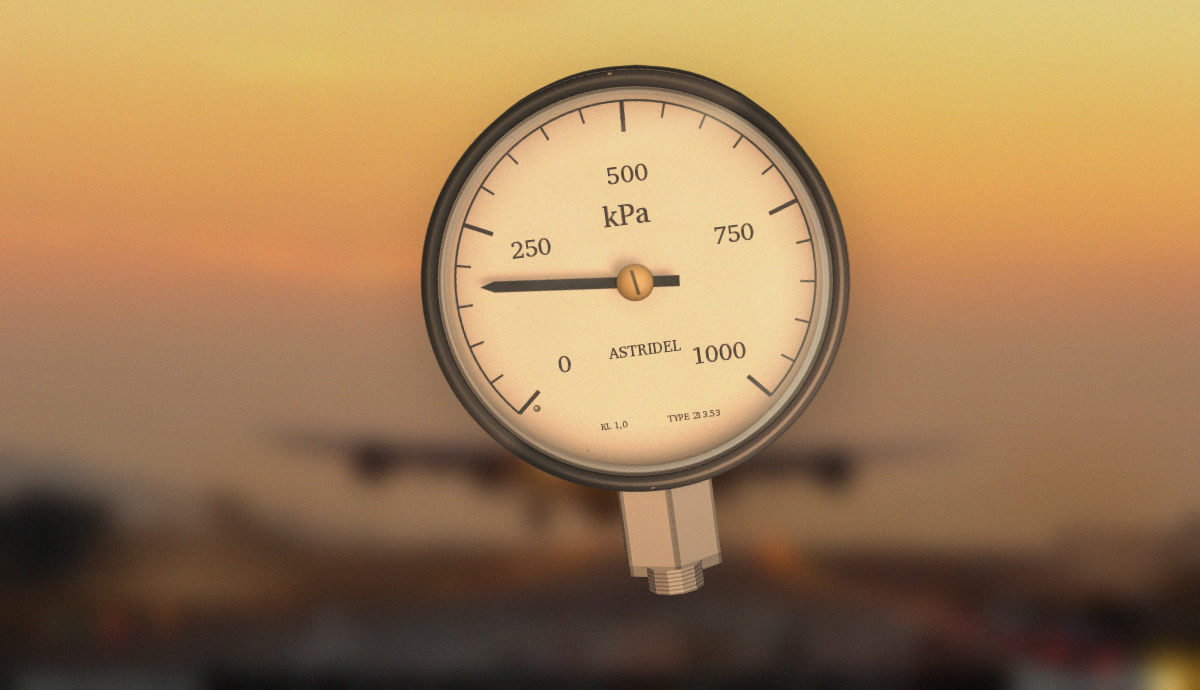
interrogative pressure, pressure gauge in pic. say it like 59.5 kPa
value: 175 kPa
